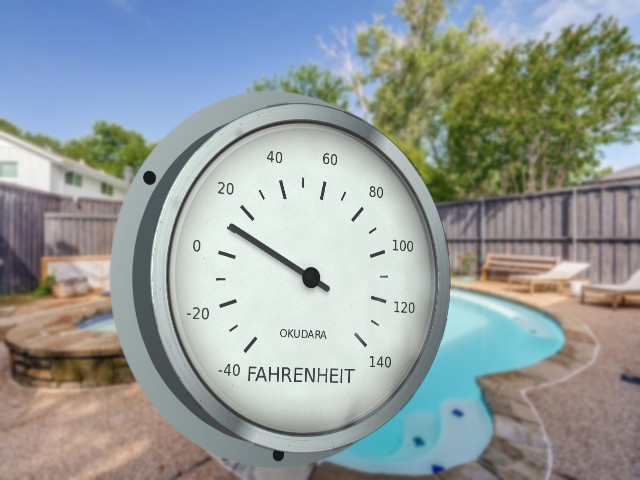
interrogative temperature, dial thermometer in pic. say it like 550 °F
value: 10 °F
